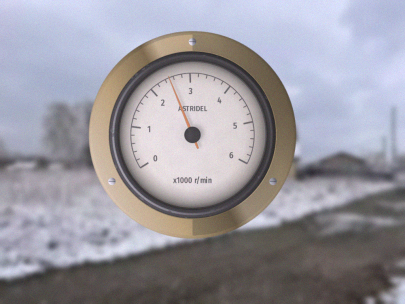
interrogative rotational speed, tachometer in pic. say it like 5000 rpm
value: 2500 rpm
